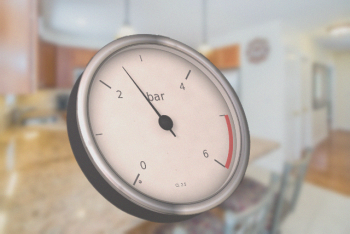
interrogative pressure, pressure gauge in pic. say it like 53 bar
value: 2.5 bar
